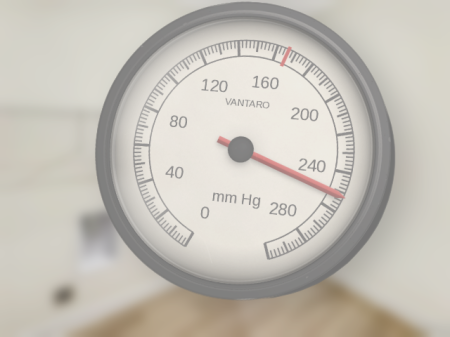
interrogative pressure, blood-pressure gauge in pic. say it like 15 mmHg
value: 252 mmHg
